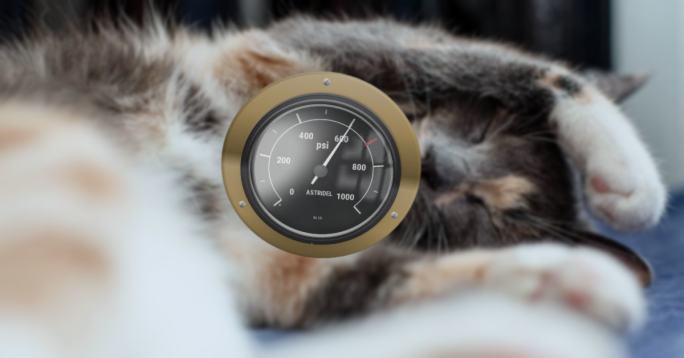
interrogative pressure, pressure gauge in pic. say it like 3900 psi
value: 600 psi
